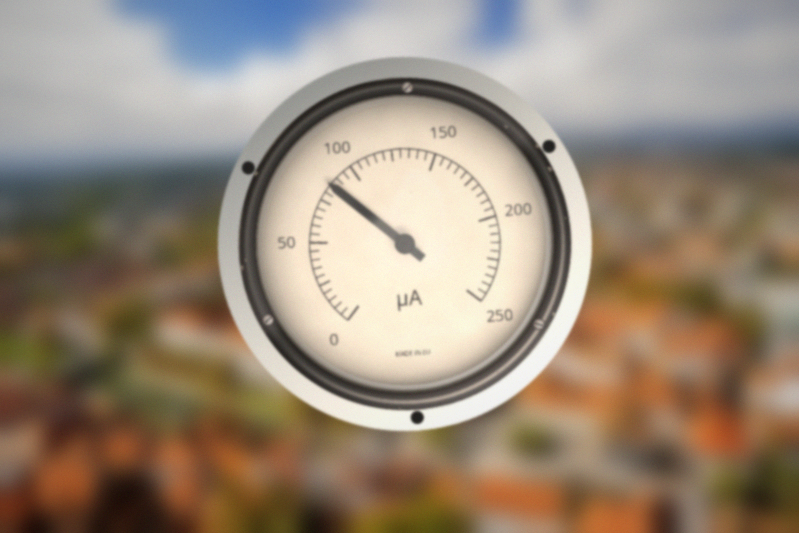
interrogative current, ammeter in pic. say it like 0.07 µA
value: 85 µA
